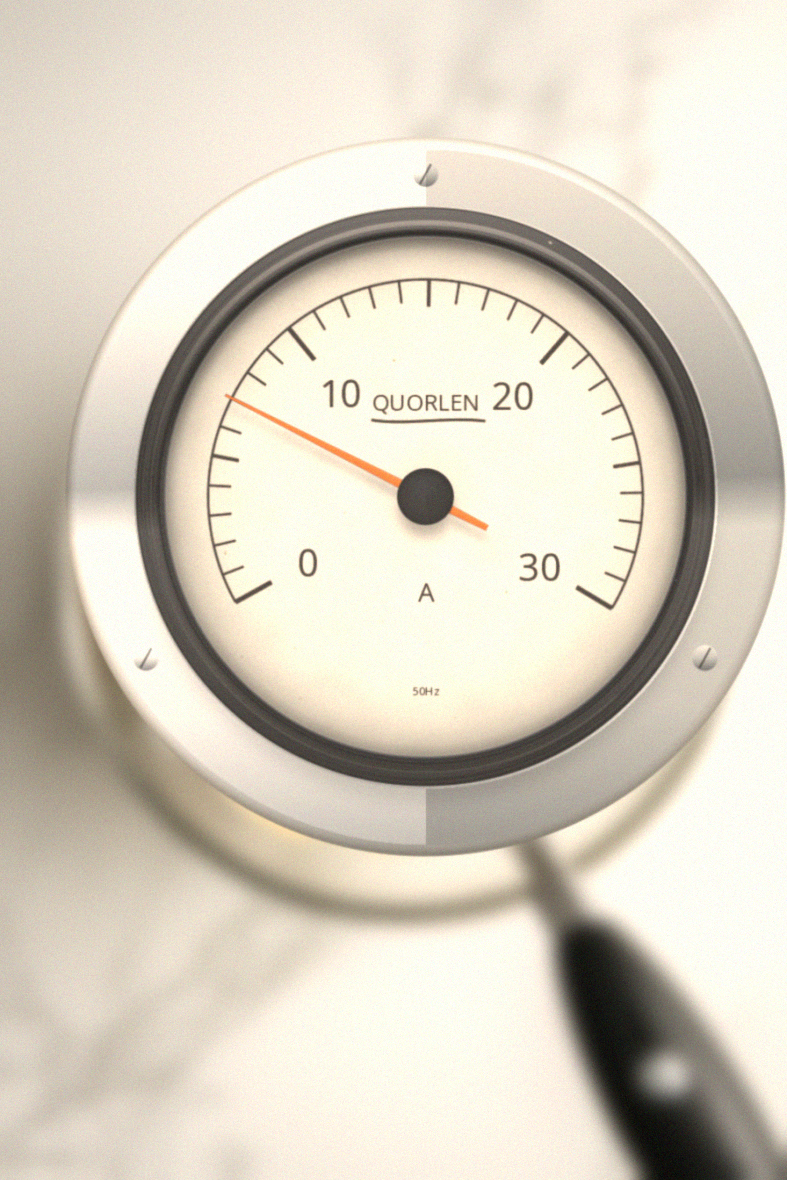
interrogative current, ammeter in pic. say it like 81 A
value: 7 A
